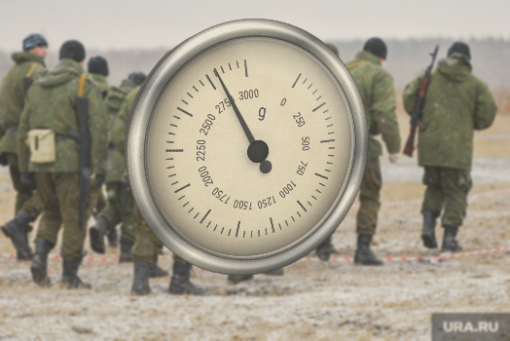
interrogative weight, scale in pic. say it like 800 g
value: 2800 g
